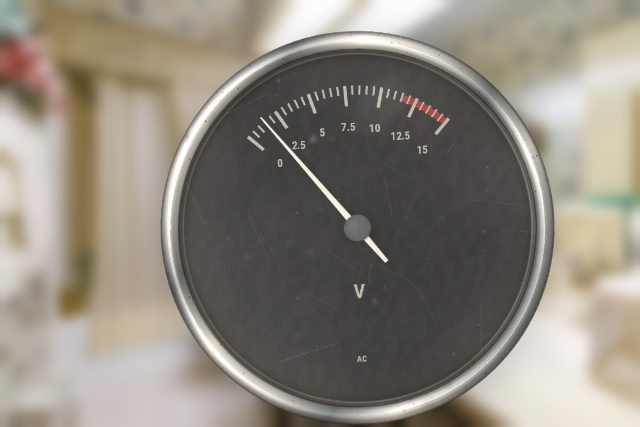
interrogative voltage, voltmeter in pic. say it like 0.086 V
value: 1.5 V
